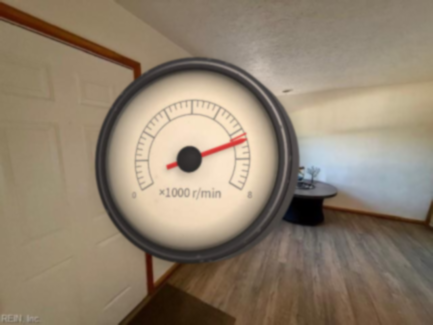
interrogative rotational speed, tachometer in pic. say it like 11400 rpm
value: 6400 rpm
